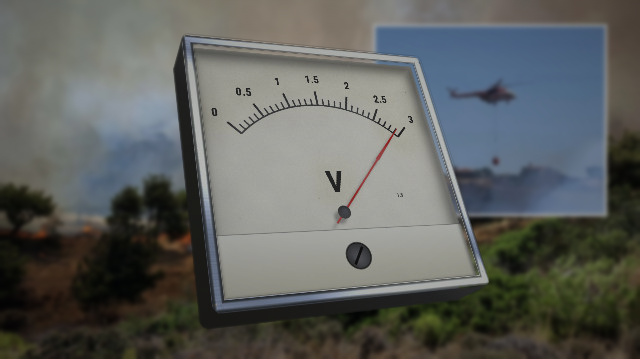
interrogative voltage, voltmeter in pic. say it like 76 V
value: 2.9 V
